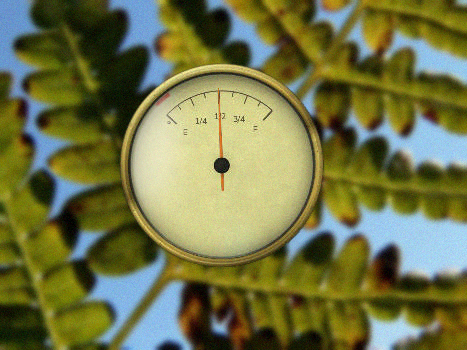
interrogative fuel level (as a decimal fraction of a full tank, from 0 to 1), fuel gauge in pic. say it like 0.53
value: 0.5
